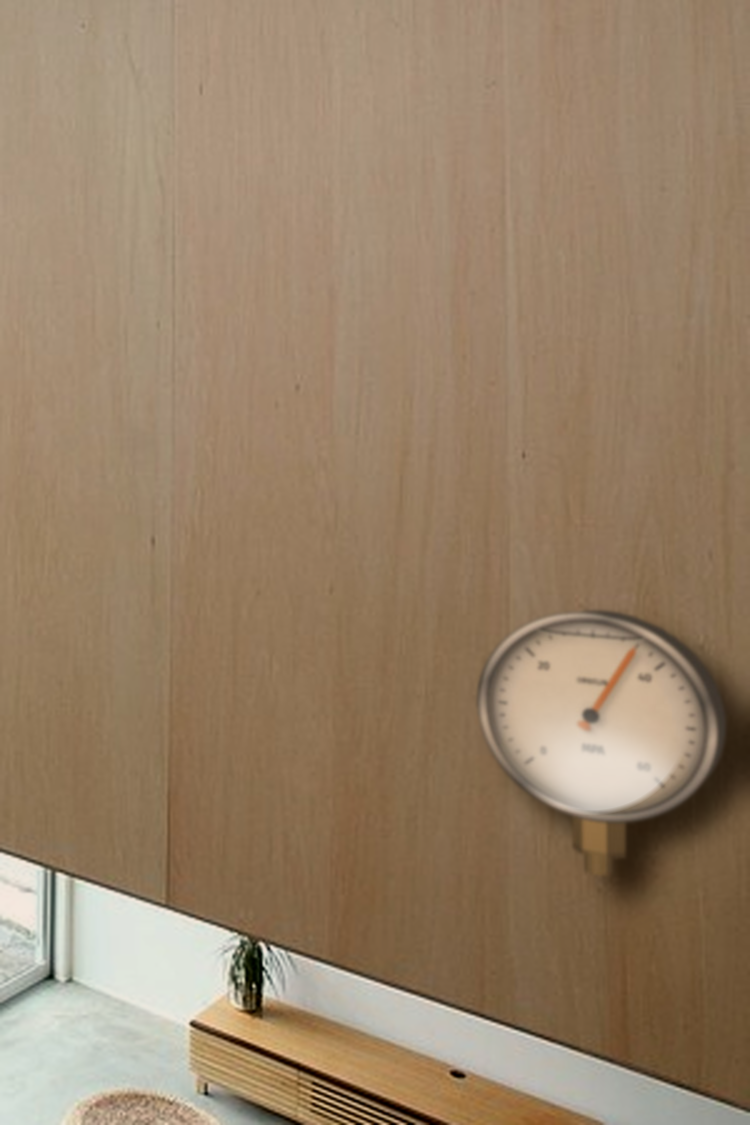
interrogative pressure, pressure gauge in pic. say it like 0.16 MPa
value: 36 MPa
